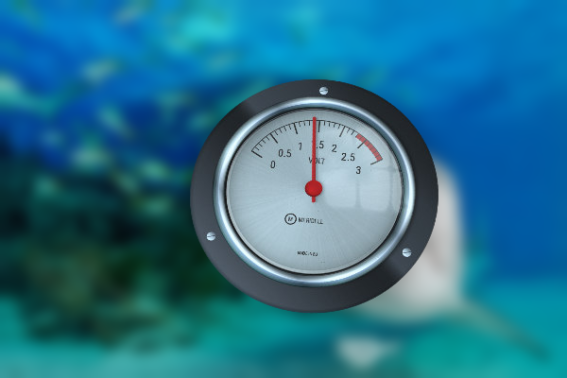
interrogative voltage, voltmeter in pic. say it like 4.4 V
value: 1.4 V
